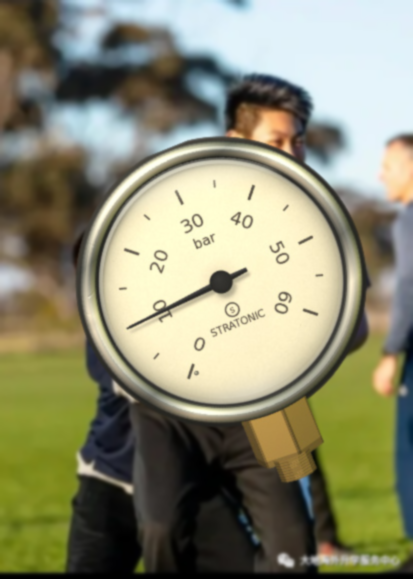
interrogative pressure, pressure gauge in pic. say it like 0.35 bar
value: 10 bar
